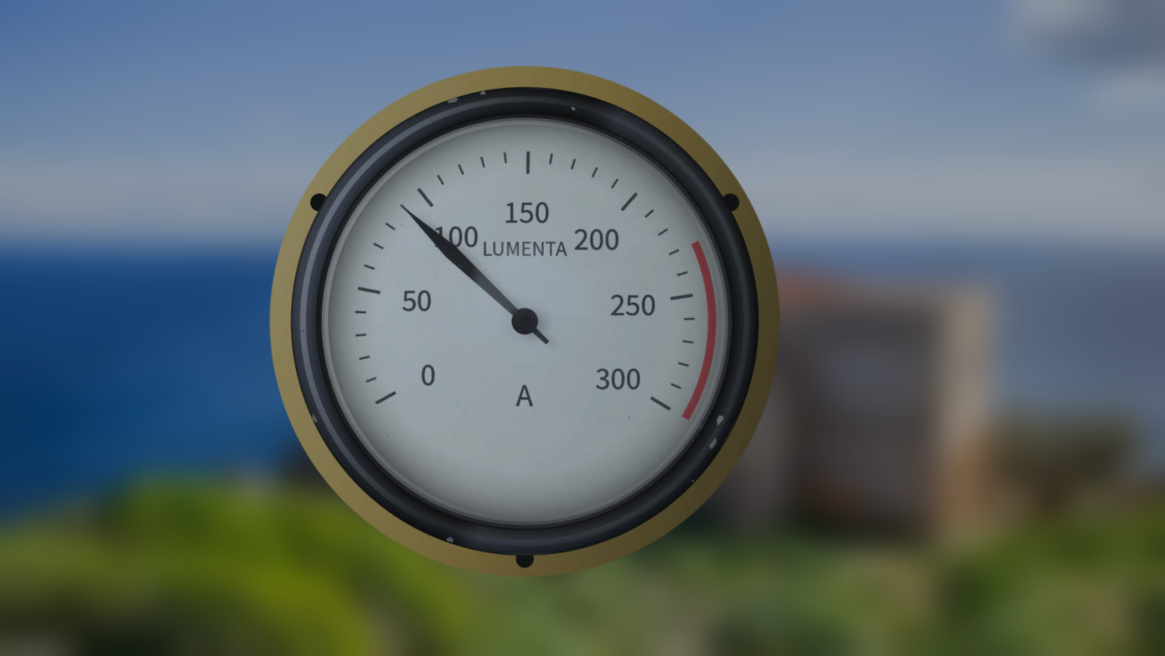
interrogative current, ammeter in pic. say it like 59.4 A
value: 90 A
